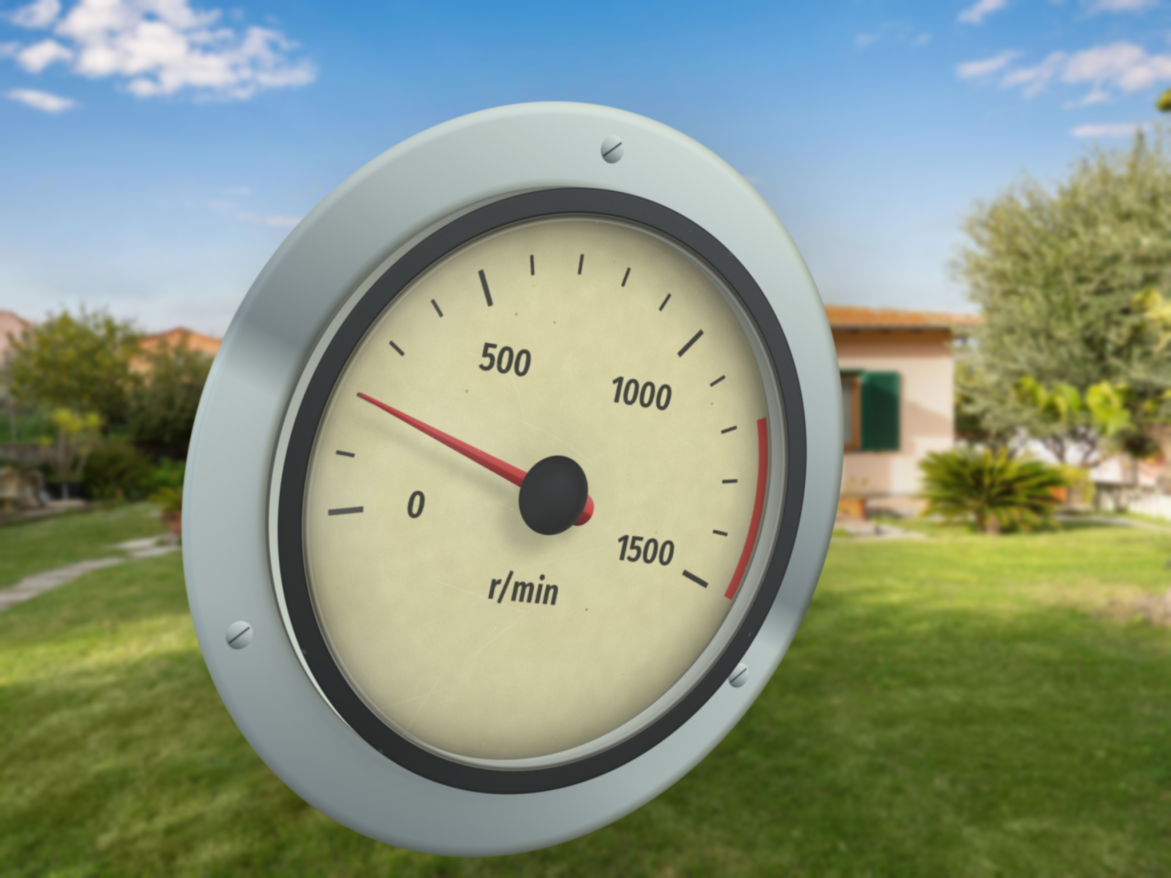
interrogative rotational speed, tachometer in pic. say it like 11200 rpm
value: 200 rpm
